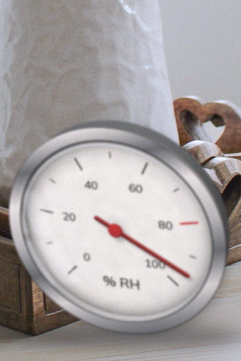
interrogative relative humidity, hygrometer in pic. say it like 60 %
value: 95 %
